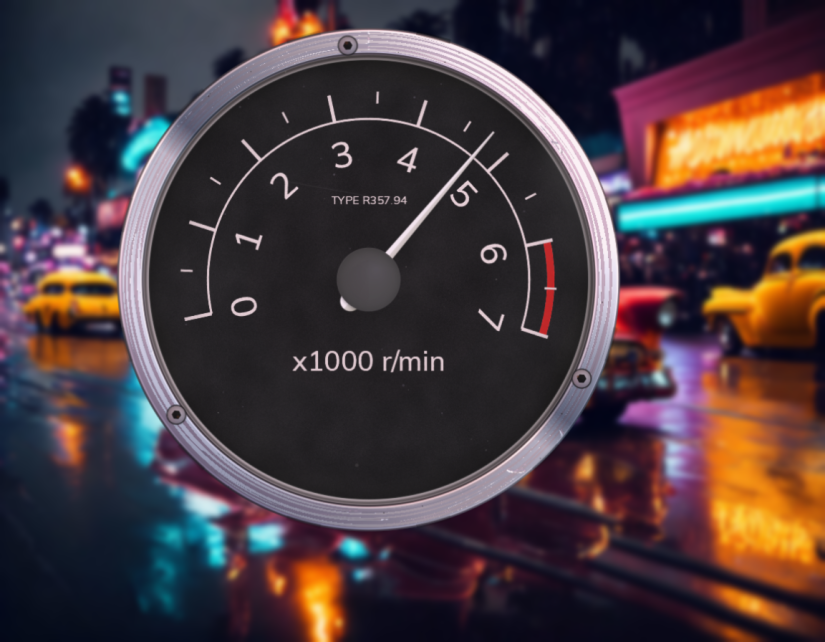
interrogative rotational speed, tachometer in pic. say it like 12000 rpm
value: 4750 rpm
